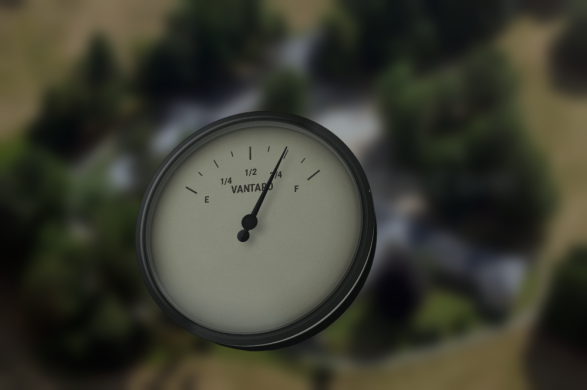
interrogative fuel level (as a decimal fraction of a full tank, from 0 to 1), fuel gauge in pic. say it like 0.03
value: 0.75
